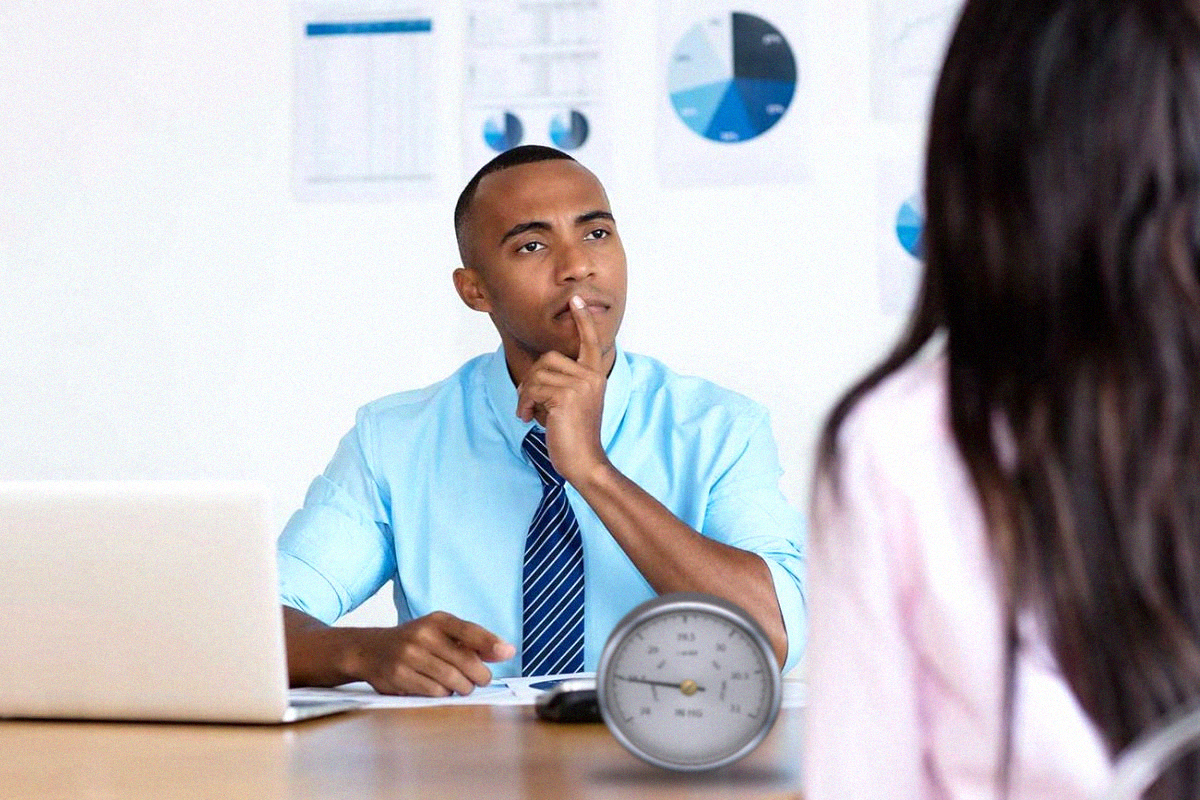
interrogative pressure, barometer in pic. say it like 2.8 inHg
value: 28.5 inHg
